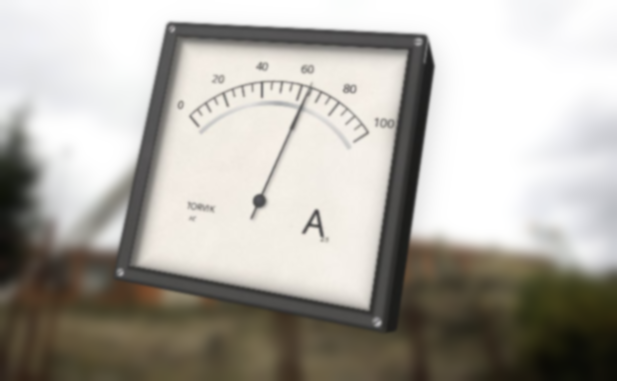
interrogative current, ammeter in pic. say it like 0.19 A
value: 65 A
